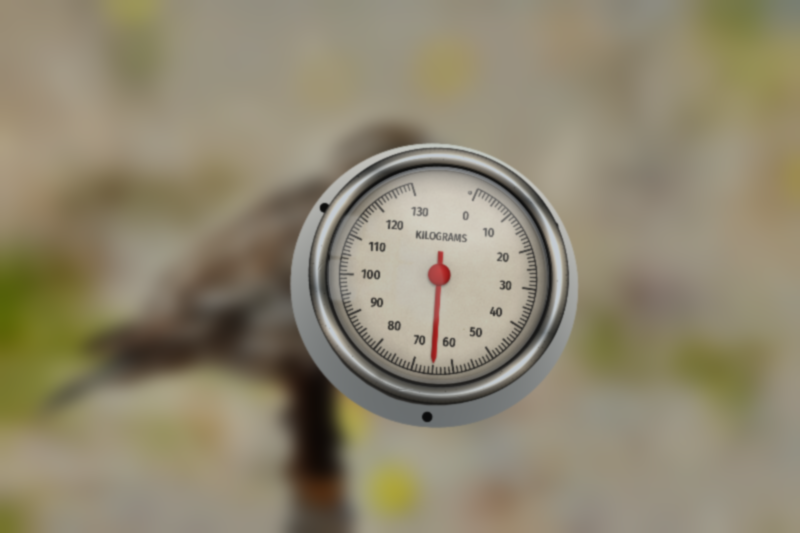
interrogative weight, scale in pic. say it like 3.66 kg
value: 65 kg
